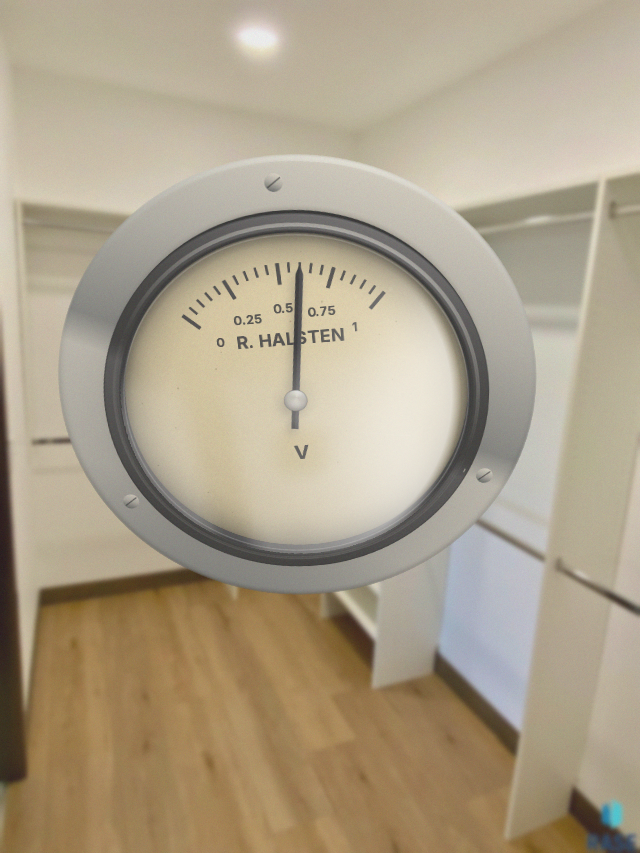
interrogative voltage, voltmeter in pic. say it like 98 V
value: 0.6 V
